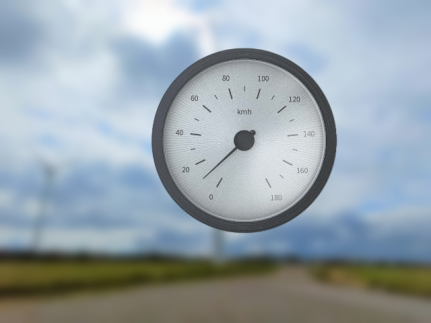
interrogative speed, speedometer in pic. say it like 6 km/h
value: 10 km/h
